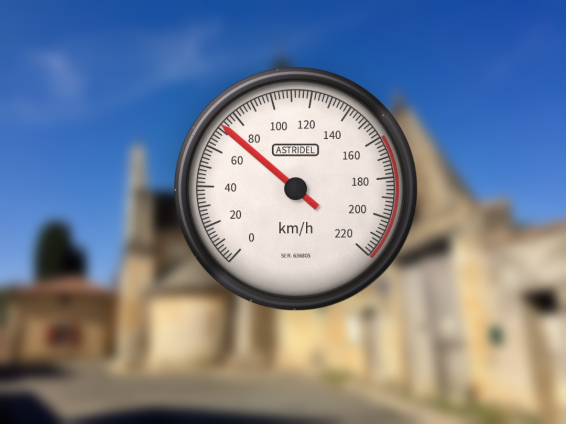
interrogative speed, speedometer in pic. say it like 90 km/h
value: 72 km/h
